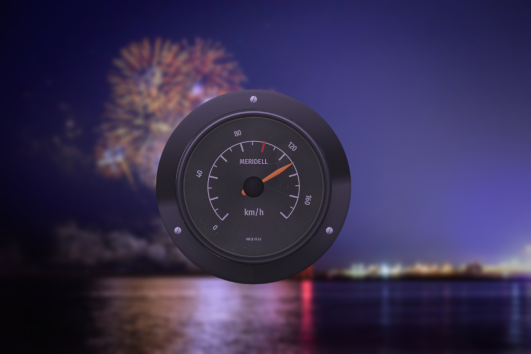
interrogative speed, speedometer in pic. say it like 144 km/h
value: 130 km/h
